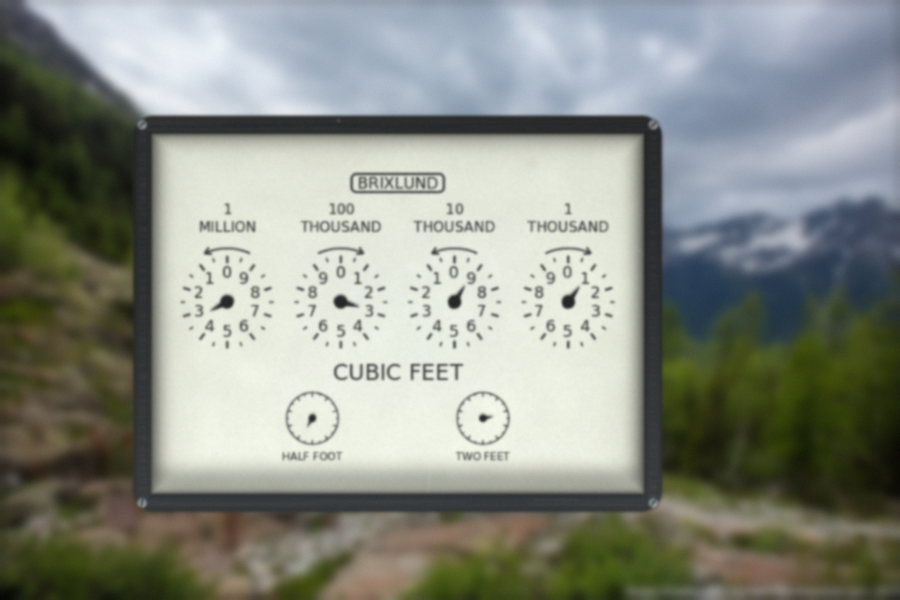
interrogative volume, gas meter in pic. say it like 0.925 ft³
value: 329100 ft³
